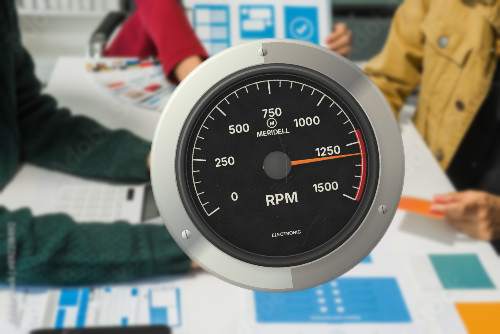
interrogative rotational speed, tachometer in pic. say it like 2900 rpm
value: 1300 rpm
